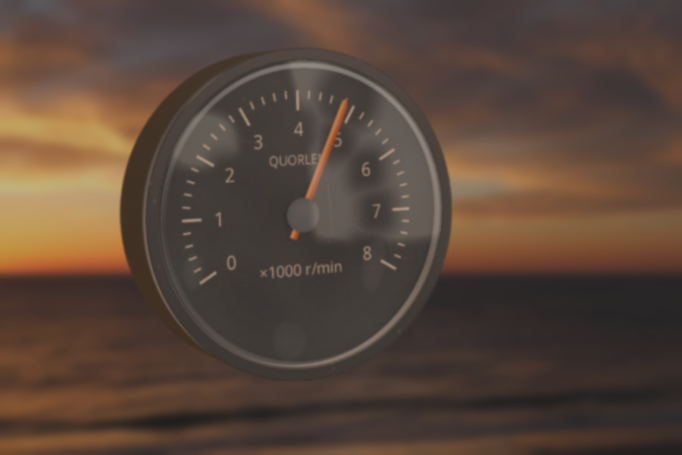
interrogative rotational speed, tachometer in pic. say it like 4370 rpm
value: 4800 rpm
